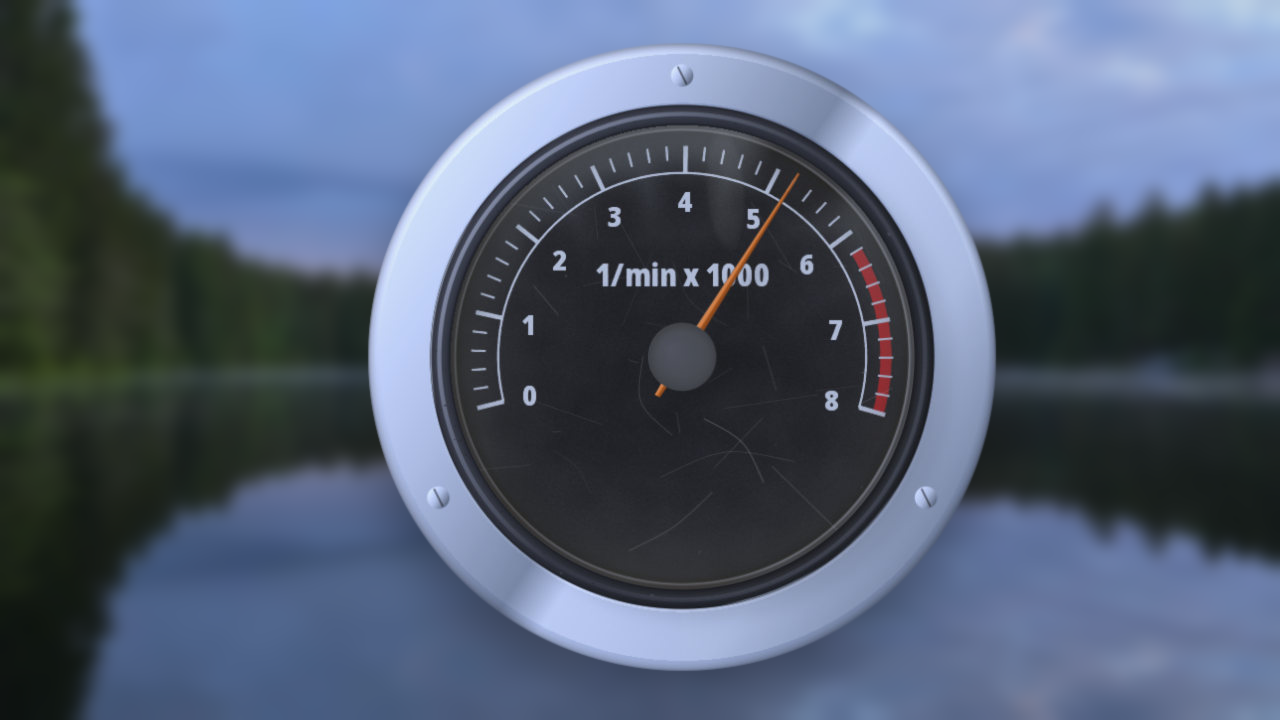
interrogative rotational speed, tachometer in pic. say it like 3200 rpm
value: 5200 rpm
